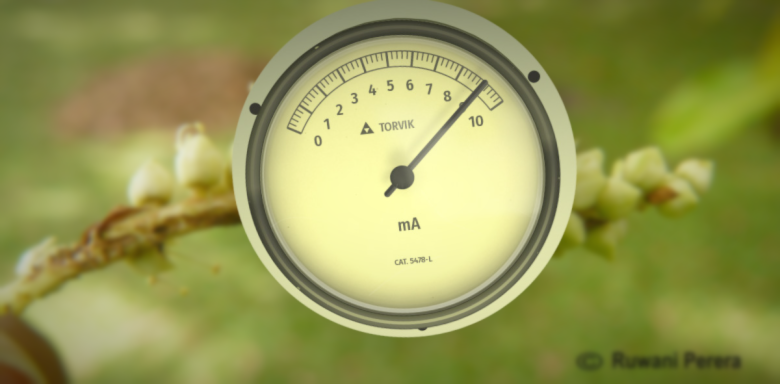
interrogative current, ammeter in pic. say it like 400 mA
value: 9 mA
